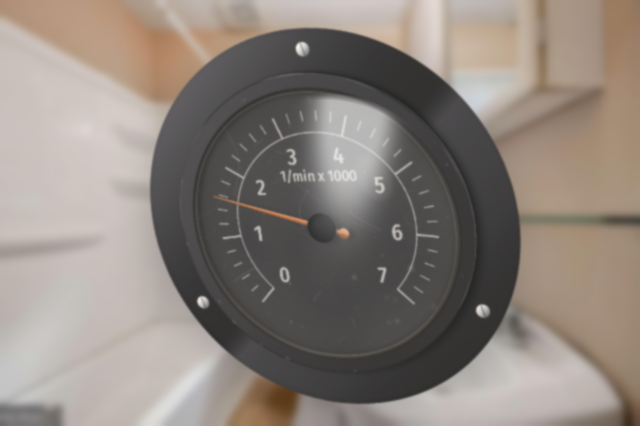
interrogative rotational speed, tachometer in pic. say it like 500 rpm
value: 1600 rpm
